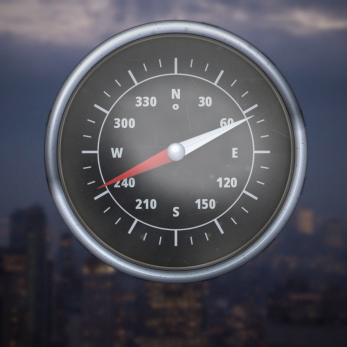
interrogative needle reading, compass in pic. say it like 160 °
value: 245 °
